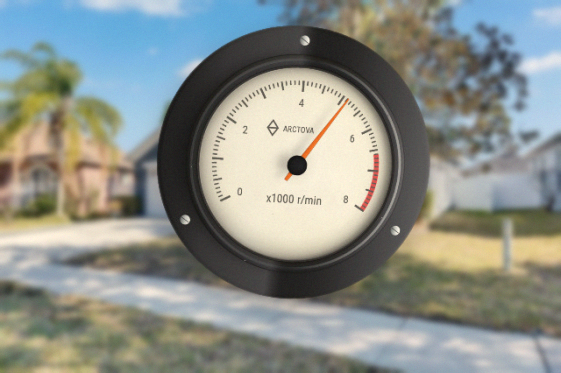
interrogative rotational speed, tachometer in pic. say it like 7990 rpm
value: 5100 rpm
